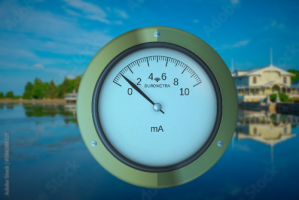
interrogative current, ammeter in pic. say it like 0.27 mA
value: 1 mA
